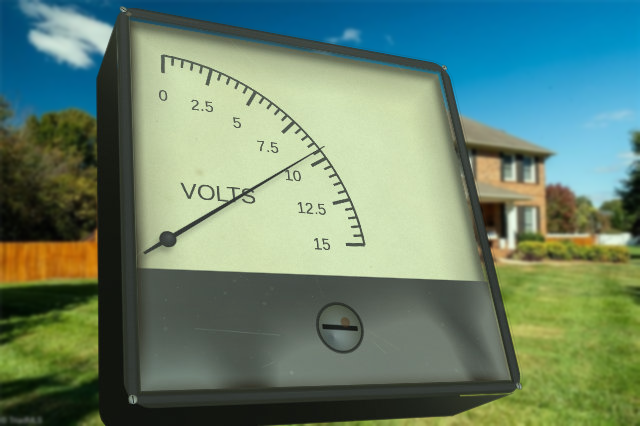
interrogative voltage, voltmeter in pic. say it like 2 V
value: 9.5 V
